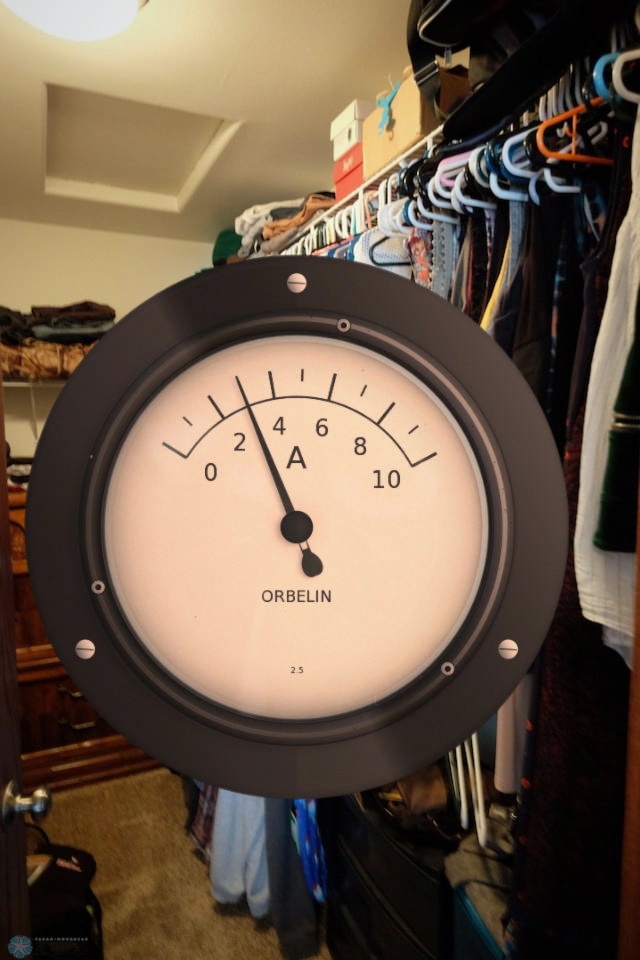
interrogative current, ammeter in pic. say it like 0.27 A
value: 3 A
